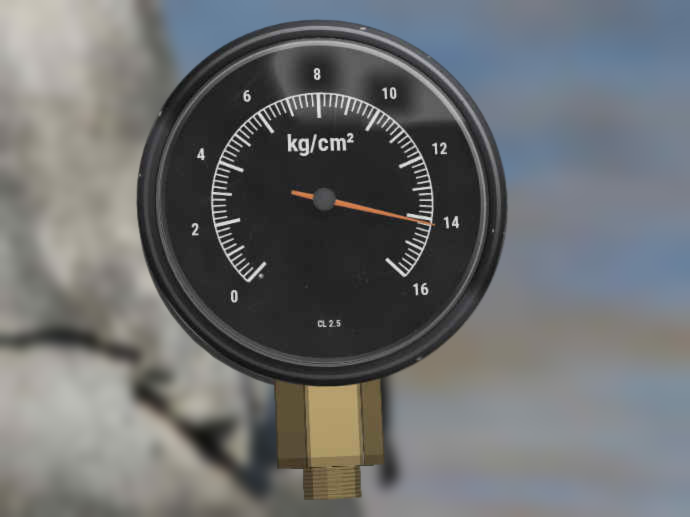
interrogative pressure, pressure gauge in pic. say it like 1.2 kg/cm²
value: 14.2 kg/cm²
